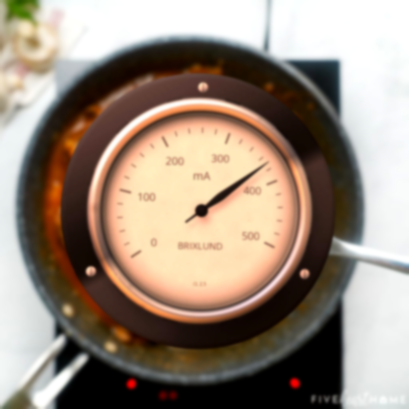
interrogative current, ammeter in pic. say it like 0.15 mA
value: 370 mA
